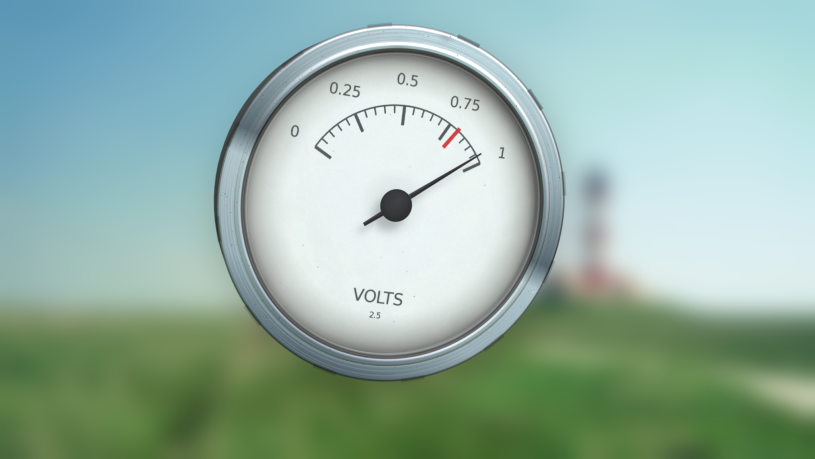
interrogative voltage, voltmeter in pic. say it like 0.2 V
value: 0.95 V
